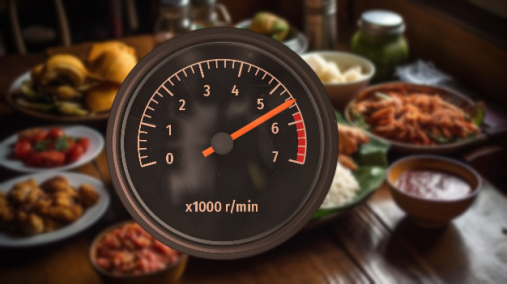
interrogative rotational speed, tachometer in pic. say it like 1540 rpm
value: 5500 rpm
